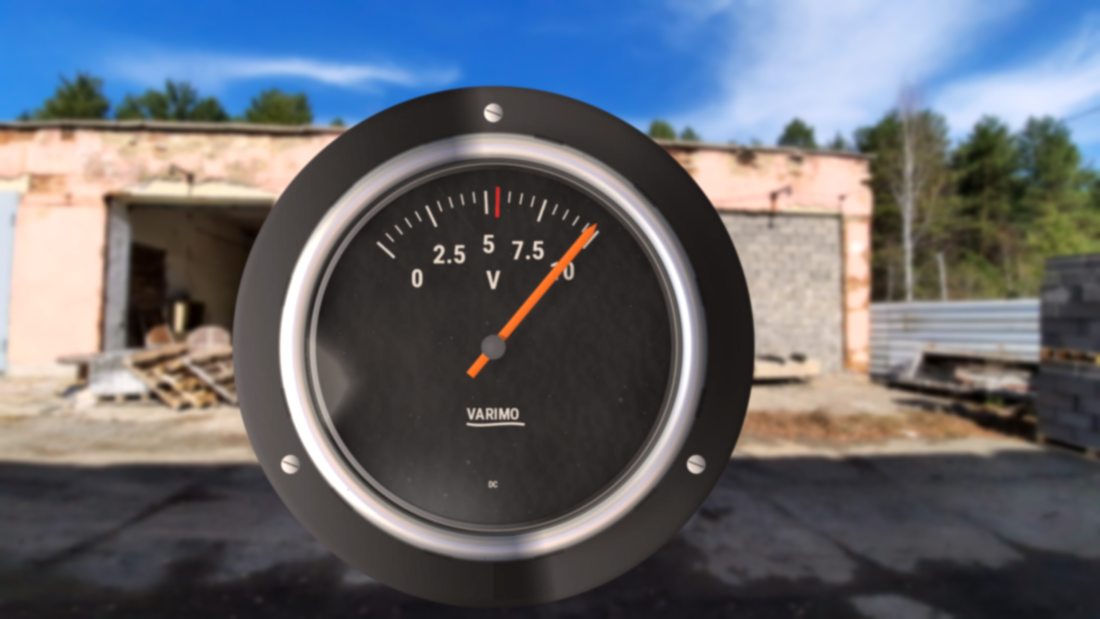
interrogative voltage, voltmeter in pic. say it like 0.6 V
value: 9.75 V
